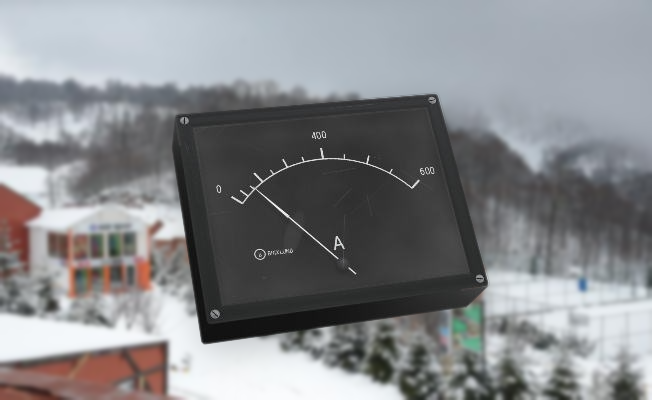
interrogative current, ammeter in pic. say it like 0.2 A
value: 150 A
